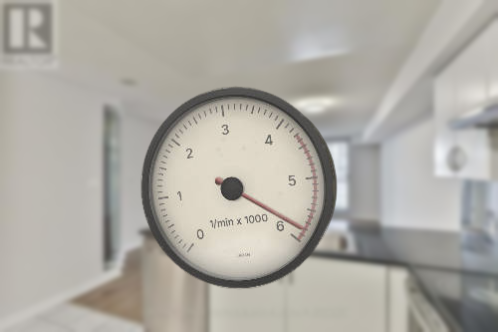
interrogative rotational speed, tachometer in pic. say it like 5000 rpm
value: 5800 rpm
